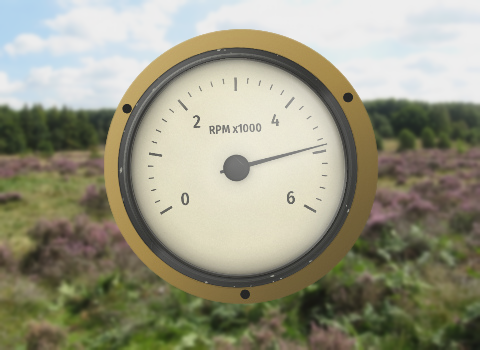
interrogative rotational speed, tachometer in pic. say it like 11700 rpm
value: 4900 rpm
